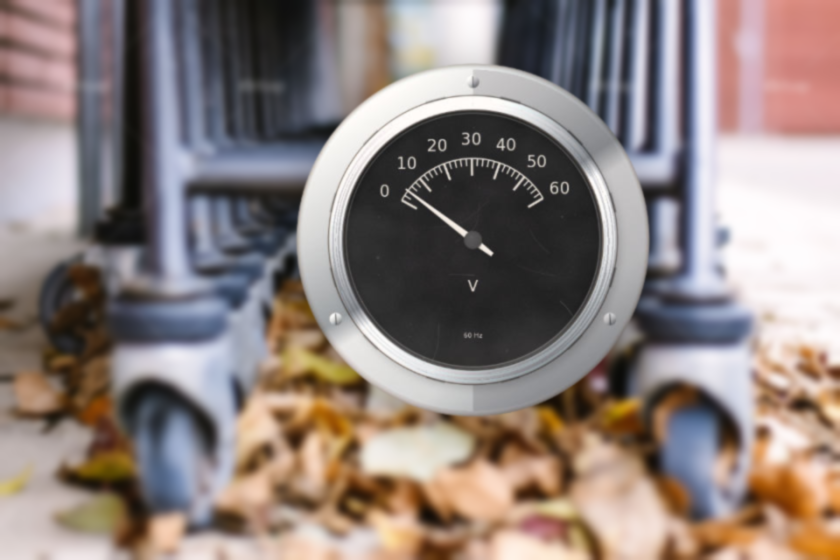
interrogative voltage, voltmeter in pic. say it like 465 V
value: 4 V
